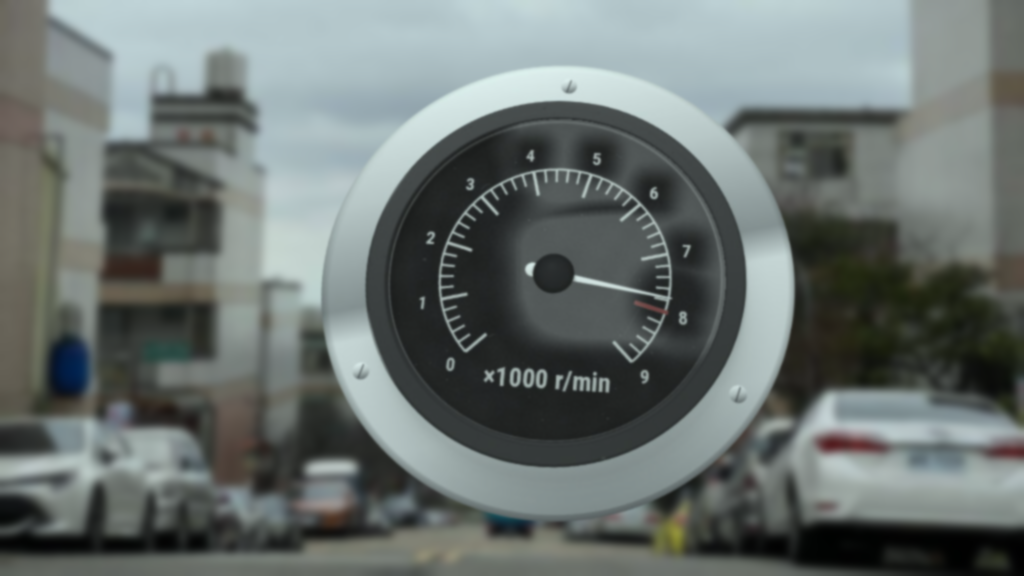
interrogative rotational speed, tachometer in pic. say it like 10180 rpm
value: 7800 rpm
